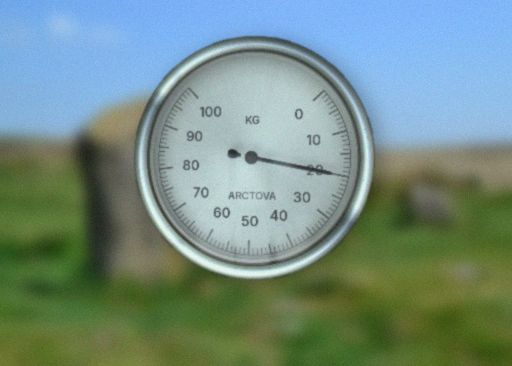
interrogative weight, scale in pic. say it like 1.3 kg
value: 20 kg
